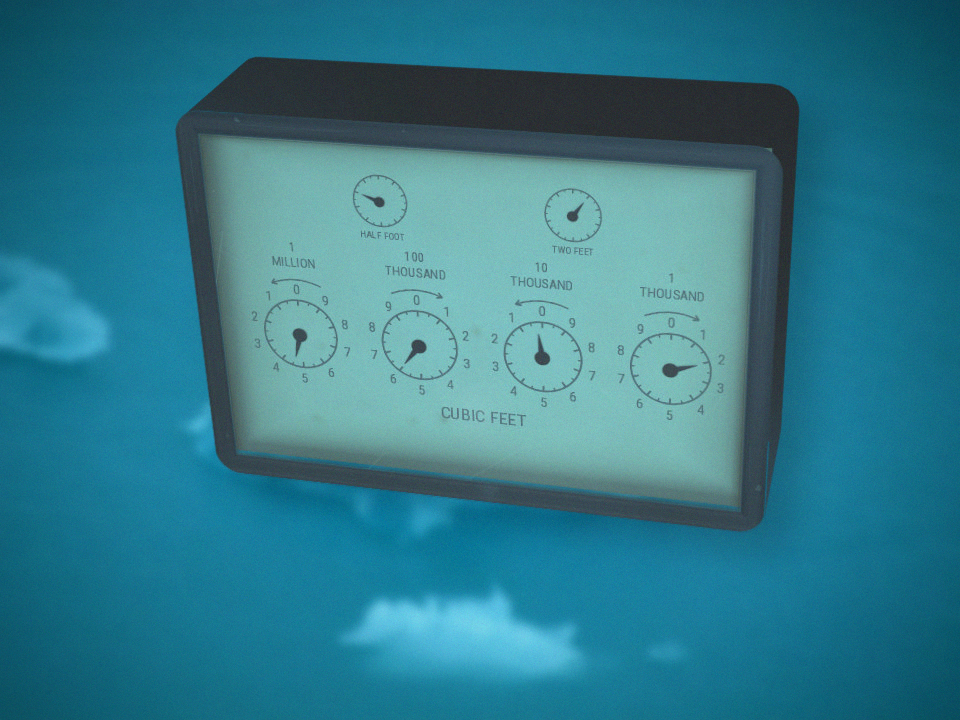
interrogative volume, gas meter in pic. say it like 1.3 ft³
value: 460200 ft³
